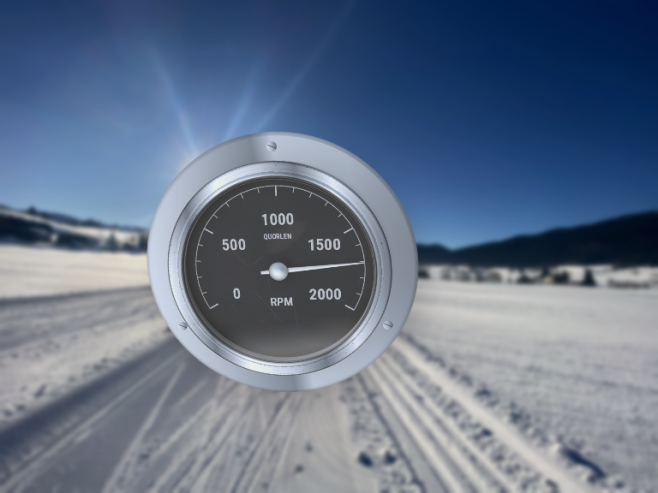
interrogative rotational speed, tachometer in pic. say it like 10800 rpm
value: 1700 rpm
